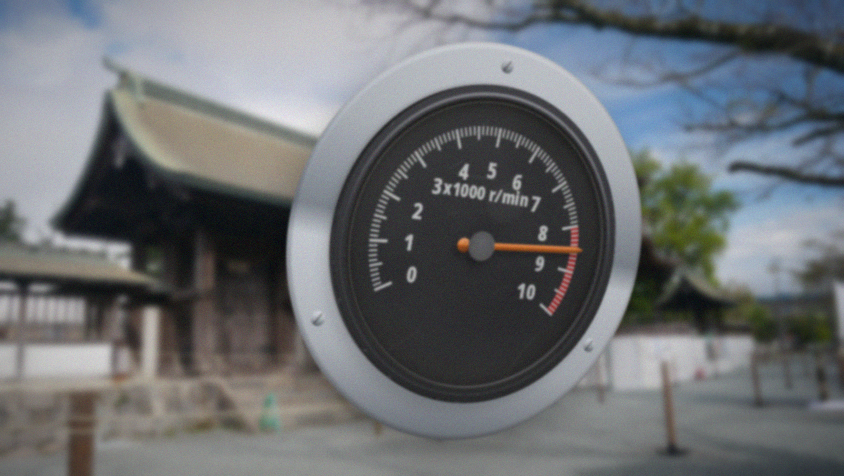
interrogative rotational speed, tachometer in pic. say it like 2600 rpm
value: 8500 rpm
